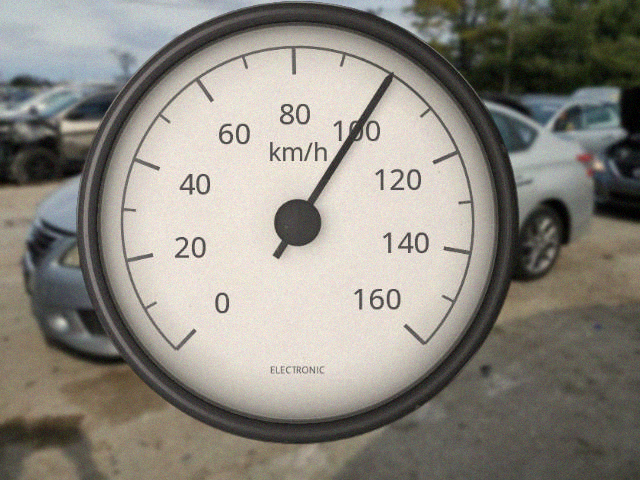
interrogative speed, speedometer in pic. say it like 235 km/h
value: 100 km/h
